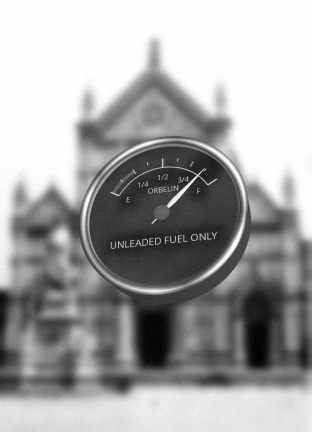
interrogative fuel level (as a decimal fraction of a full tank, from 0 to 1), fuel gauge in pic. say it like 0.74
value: 0.875
